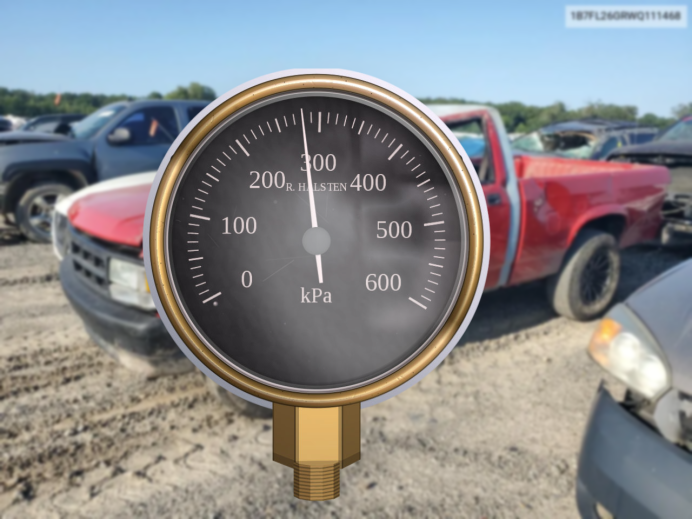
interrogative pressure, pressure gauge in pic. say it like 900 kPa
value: 280 kPa
